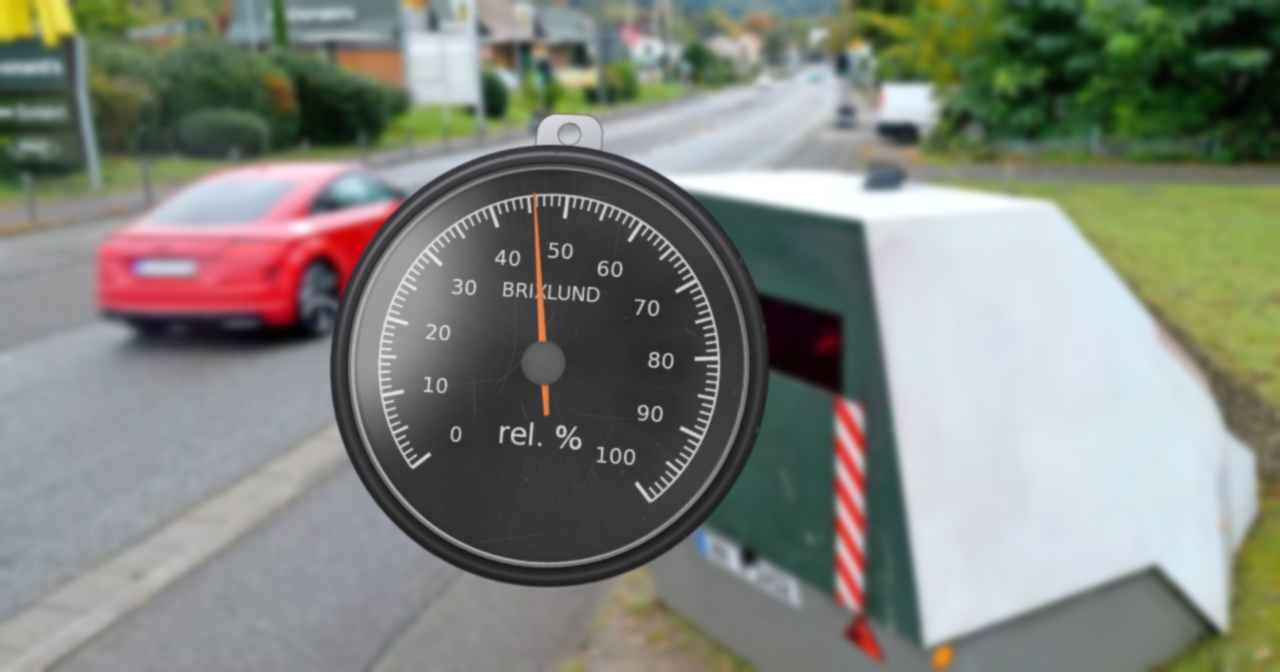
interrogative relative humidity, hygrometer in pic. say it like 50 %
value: 46 %
